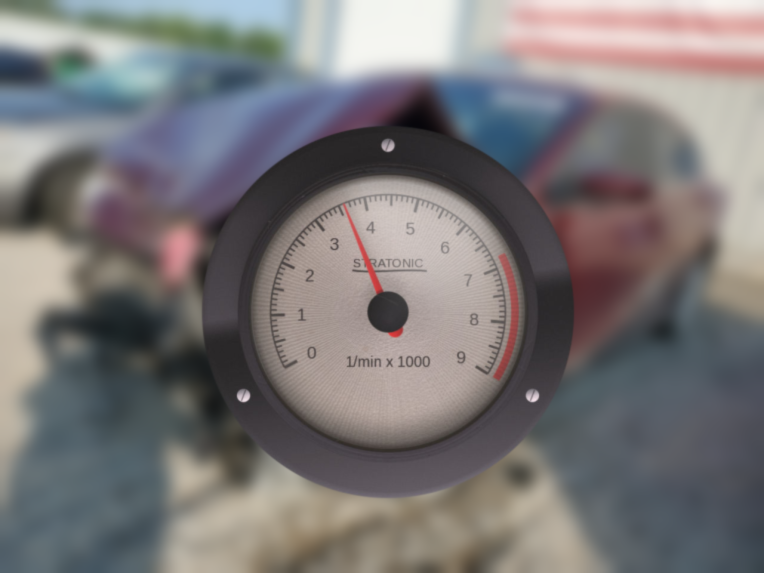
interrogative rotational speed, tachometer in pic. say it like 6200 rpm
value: 3600 rpm
